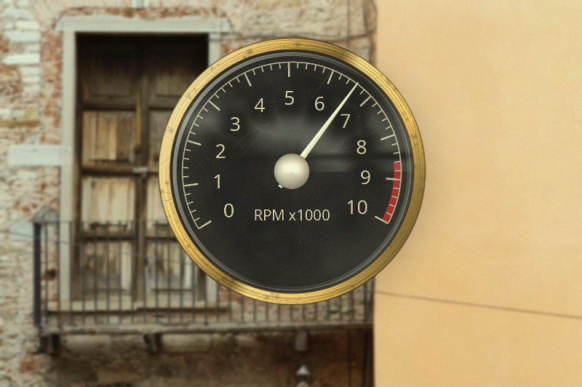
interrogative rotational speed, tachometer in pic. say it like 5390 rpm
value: 6600 rpm
